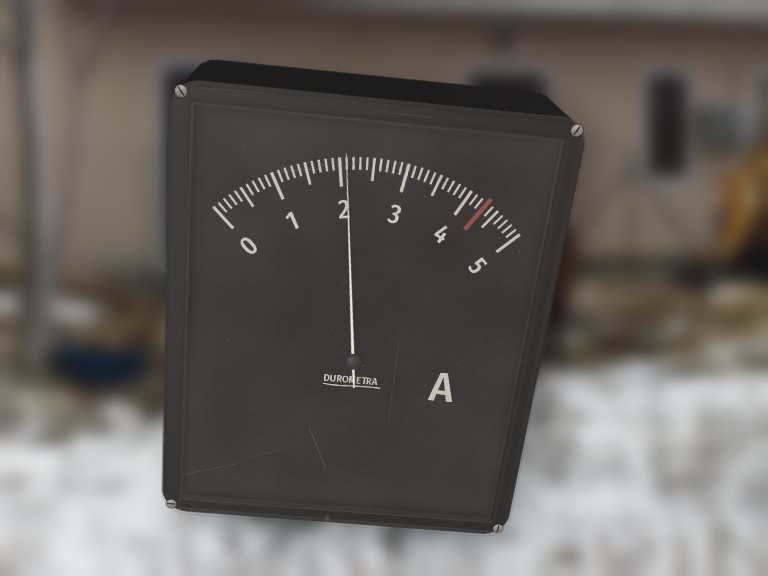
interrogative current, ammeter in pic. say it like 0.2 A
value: 2.1 A
